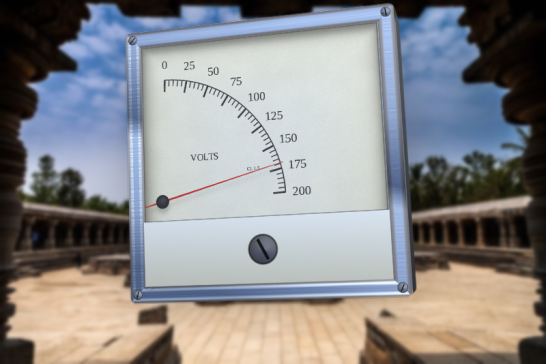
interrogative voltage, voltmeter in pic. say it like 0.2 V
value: 170 V
